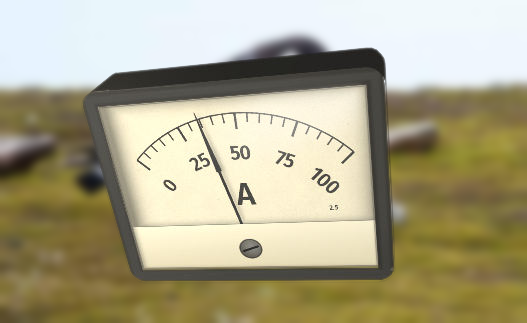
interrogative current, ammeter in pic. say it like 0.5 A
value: 35 A
